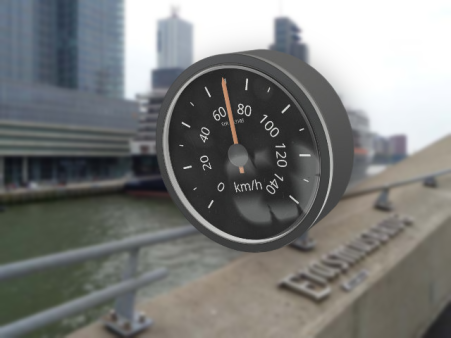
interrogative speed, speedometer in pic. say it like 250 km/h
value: 70 km/h
